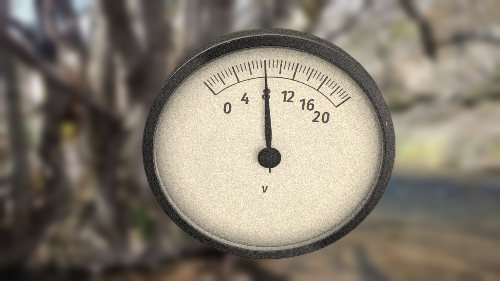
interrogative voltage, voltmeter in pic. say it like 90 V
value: 8 V
